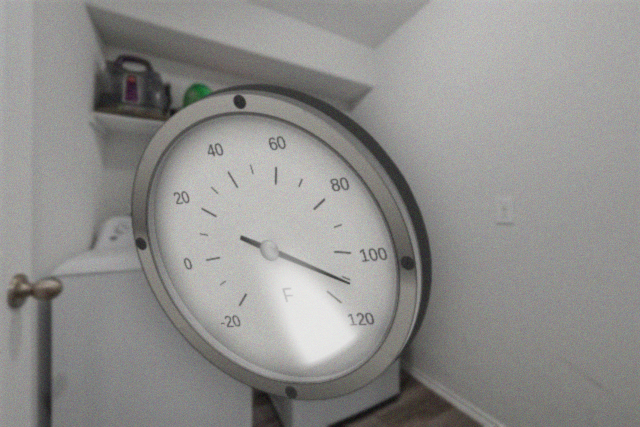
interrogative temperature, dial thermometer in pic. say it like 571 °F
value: 110 °F
